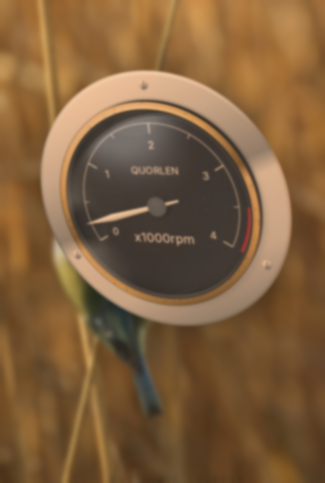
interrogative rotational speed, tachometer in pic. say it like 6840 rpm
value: 250 rpm
